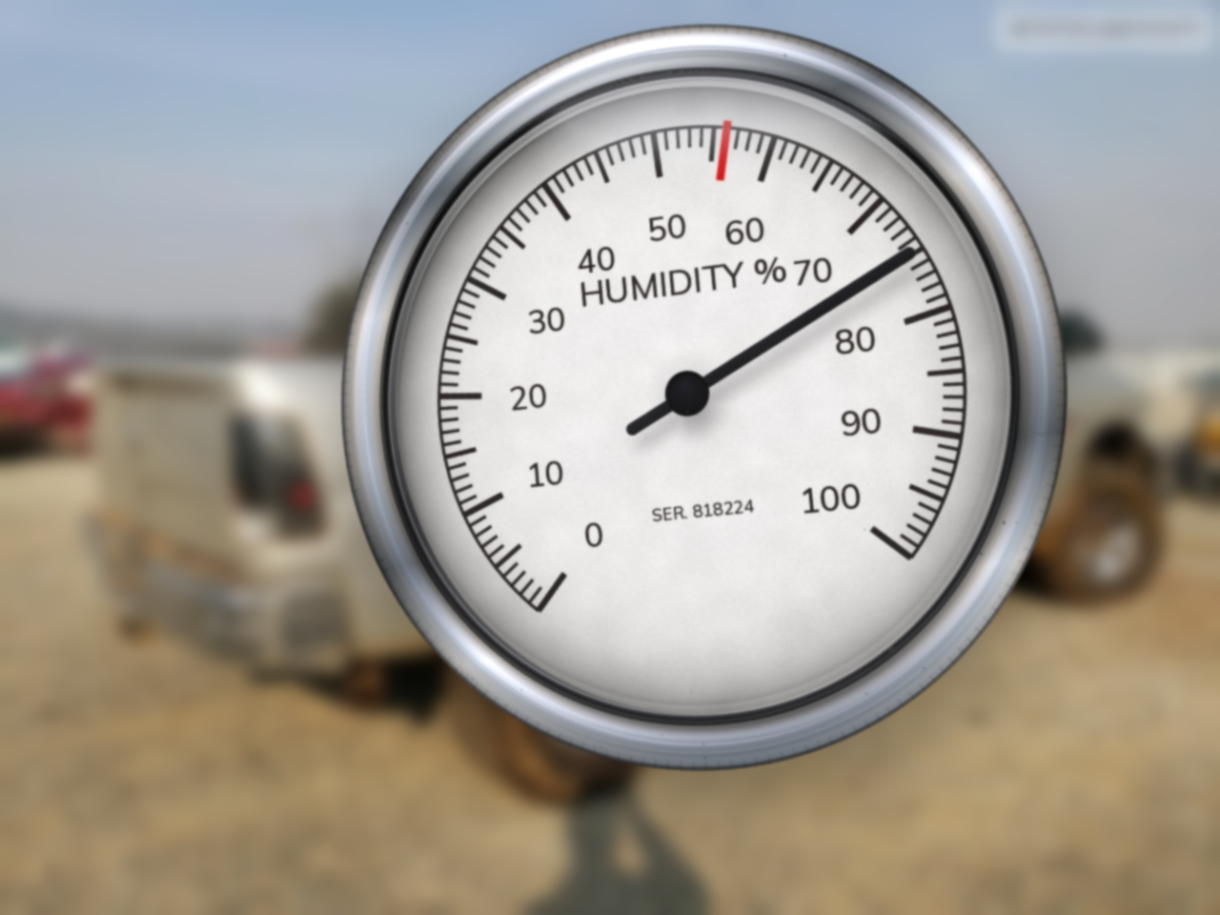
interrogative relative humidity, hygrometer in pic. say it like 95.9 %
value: 75 %
